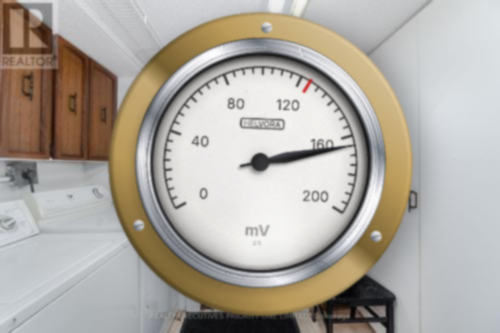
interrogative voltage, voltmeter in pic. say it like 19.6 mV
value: 165 mV
